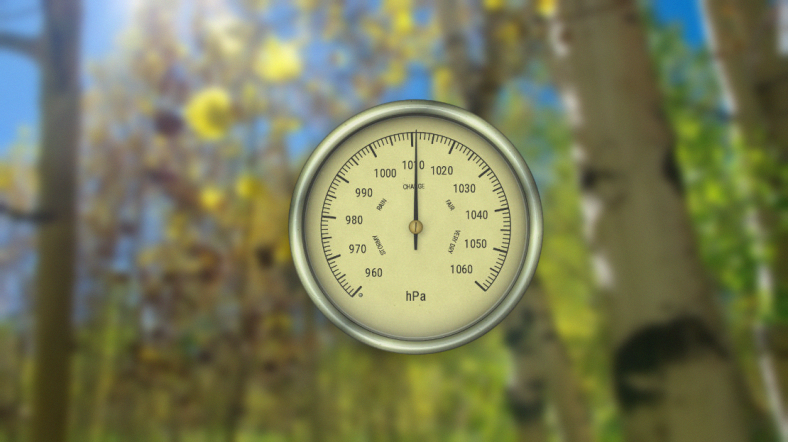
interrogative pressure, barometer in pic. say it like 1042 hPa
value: 1011 hPa
